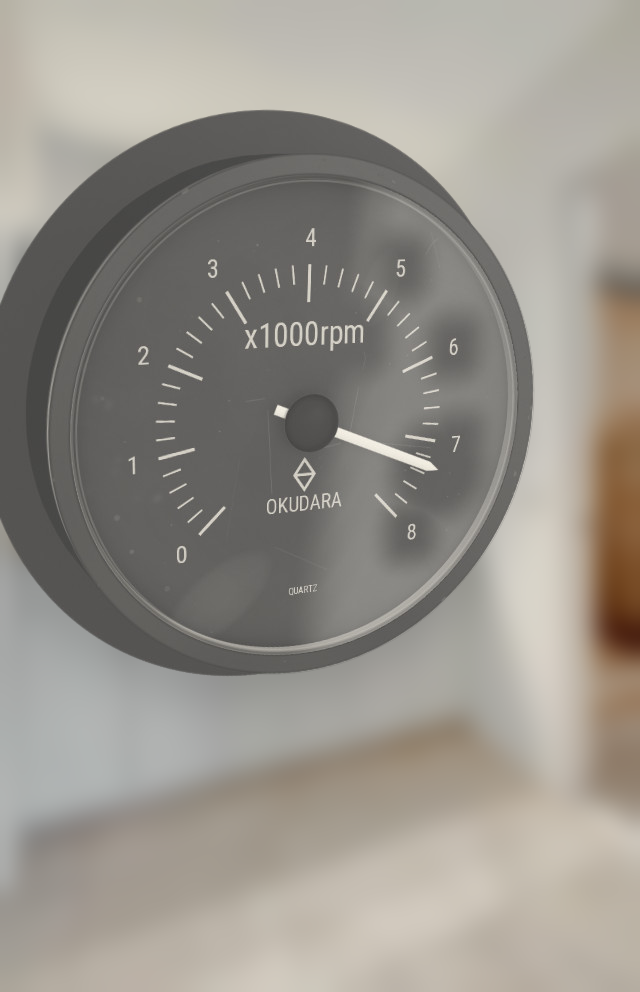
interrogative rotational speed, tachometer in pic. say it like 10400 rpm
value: 7300 rpm
